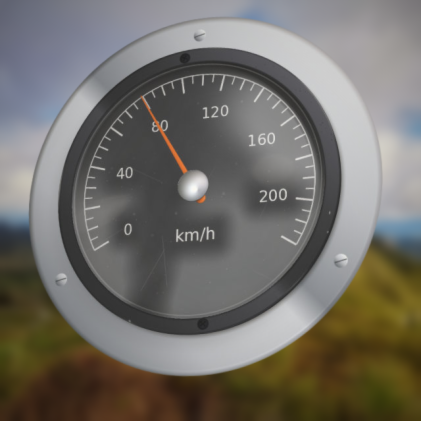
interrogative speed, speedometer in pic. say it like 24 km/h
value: 80 km/h
